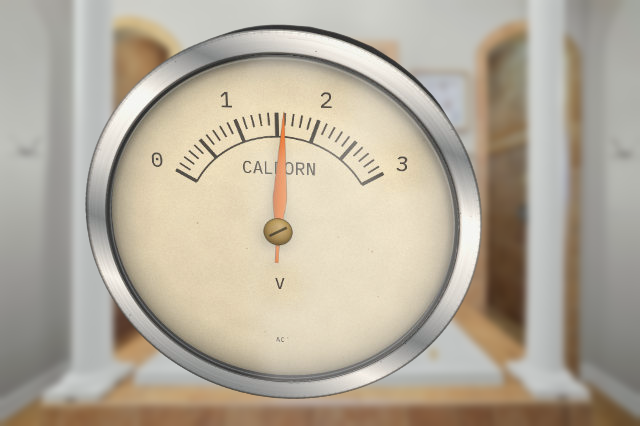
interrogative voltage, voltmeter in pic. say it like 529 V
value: 1.6 V
